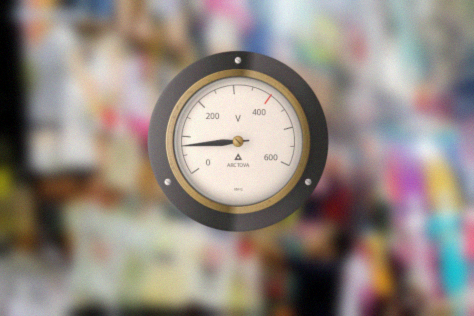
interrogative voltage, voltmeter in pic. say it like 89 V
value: 75 V
